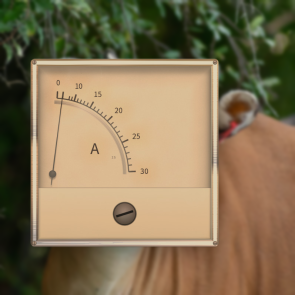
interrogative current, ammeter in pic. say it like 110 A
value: 5 A
